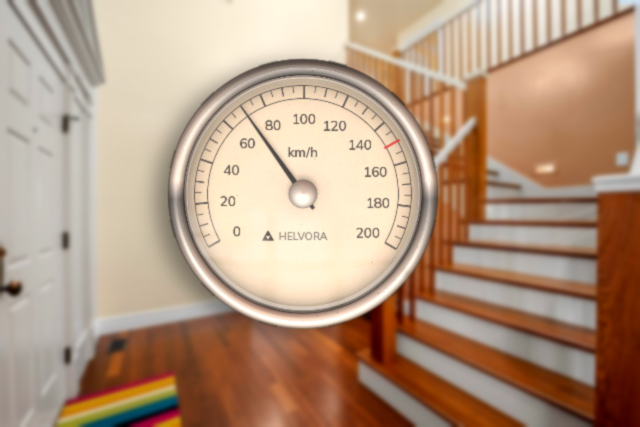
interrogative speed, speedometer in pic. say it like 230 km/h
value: 70 km/h
